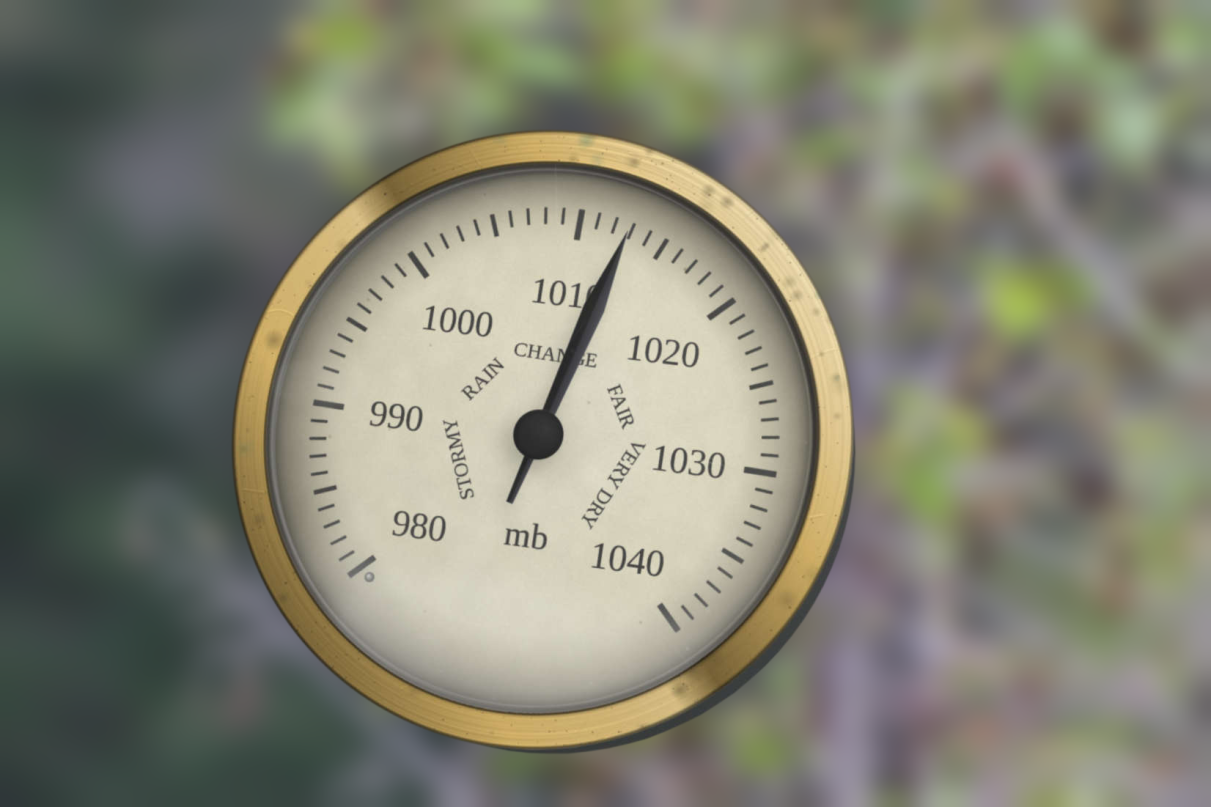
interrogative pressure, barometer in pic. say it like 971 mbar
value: 1013 mbar
